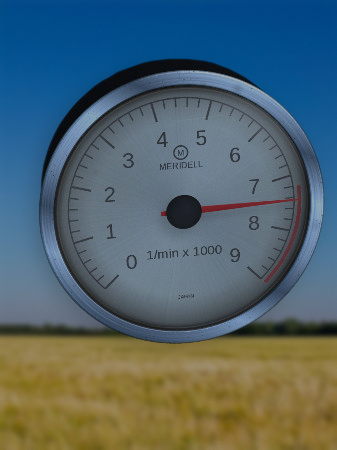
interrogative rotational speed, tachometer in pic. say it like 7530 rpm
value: 7400 rpm
